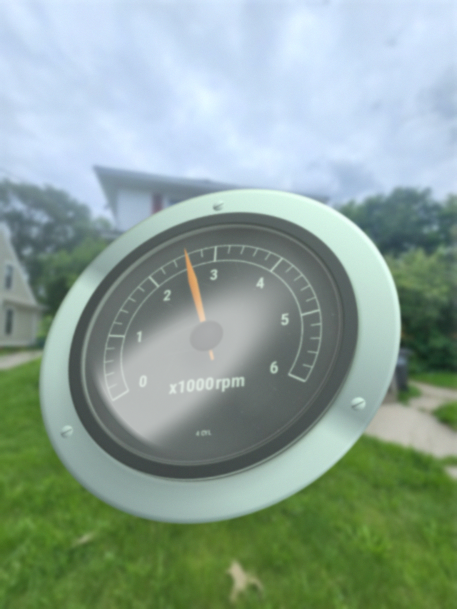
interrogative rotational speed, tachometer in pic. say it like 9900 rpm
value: 2600 rpm
